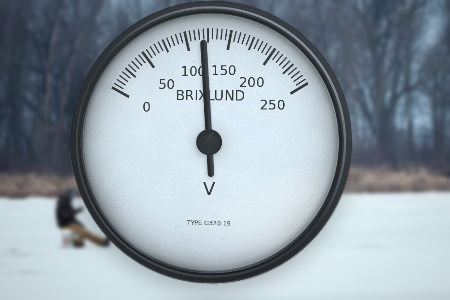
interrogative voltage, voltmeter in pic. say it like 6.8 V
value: 120 V
